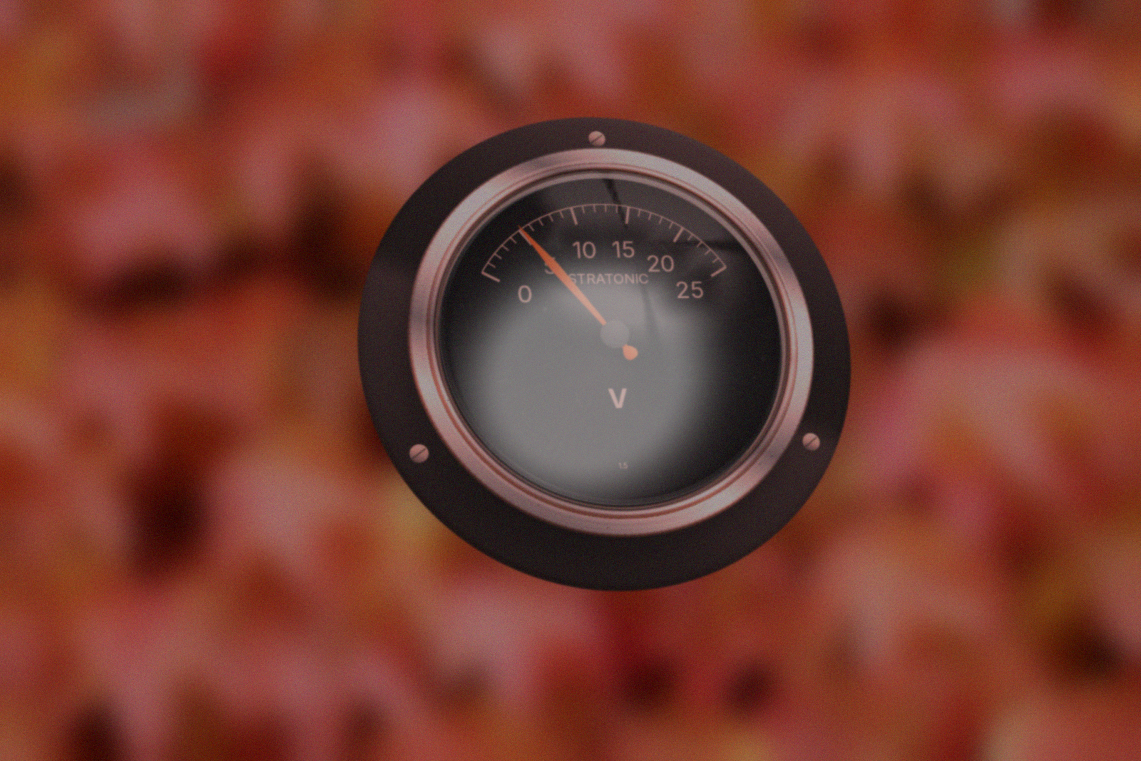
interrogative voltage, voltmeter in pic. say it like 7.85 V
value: 5 V
